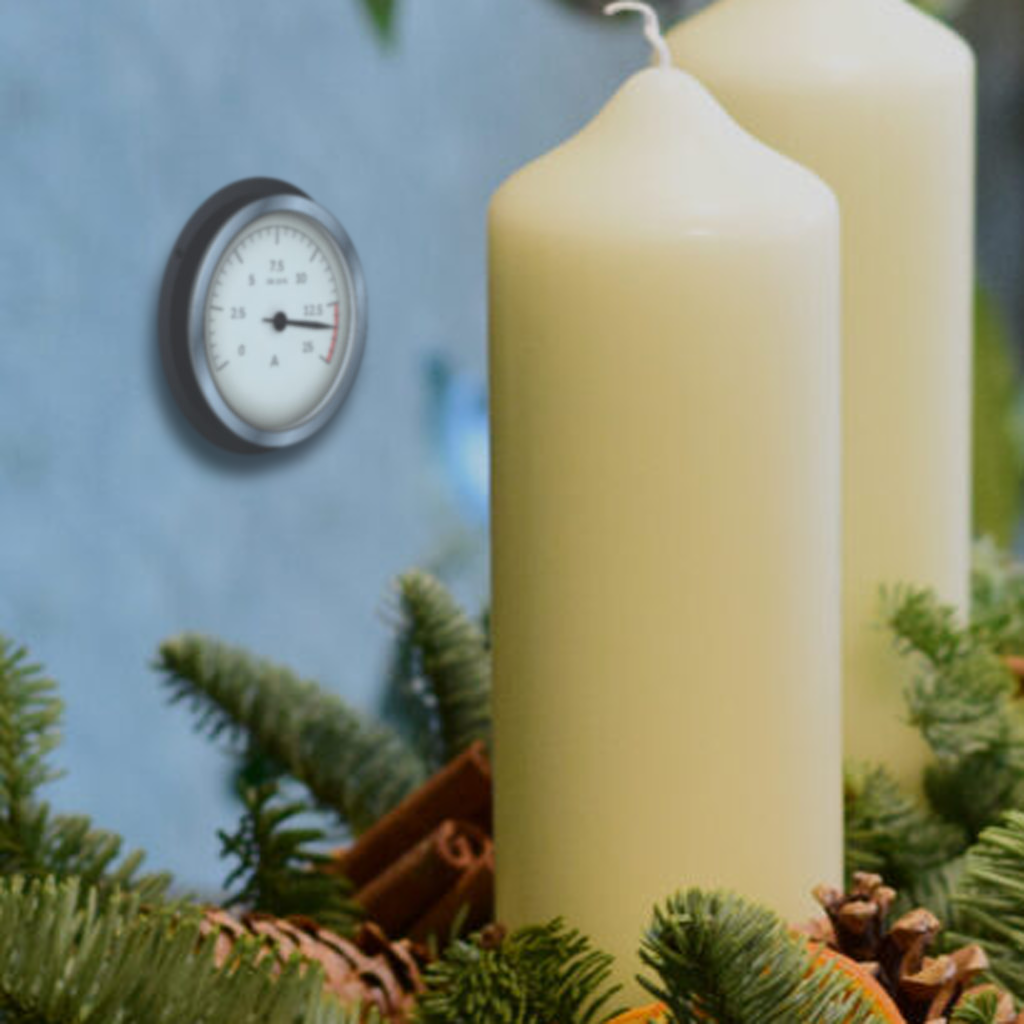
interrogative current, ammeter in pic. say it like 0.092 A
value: 13.5 A
